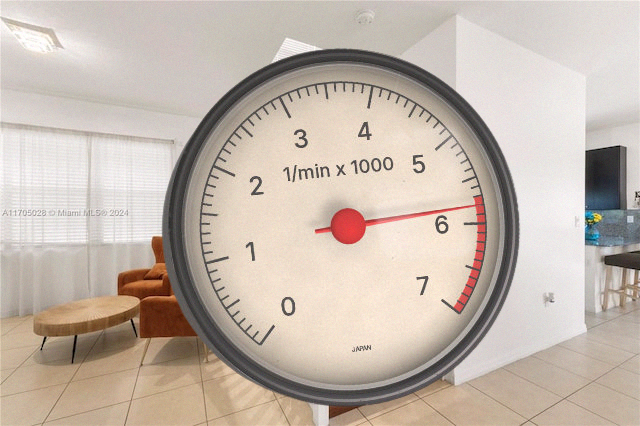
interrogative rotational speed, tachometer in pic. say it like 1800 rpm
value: 5800 rpm
